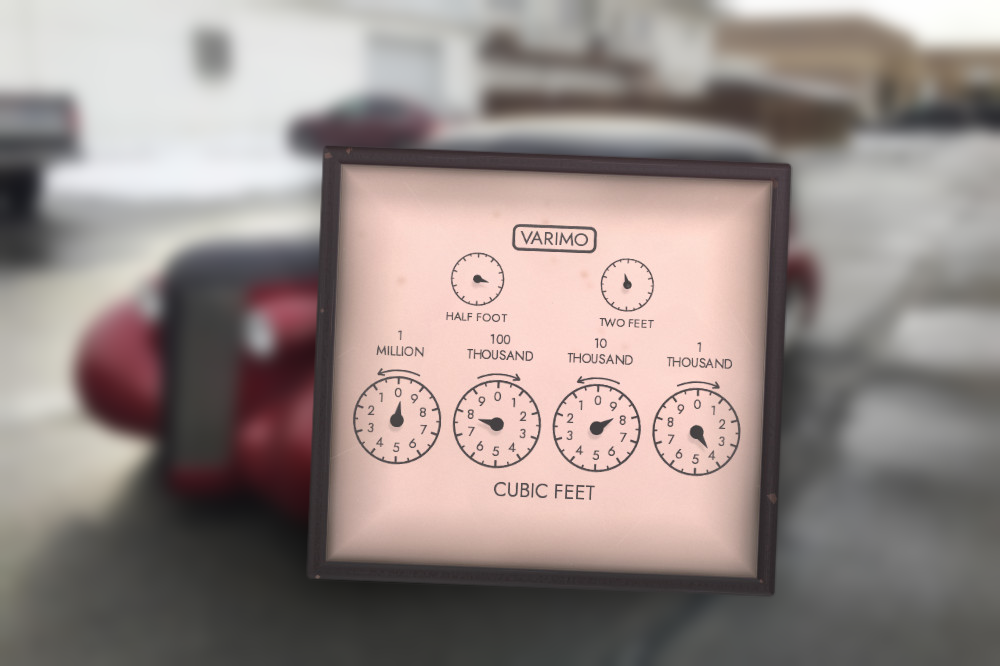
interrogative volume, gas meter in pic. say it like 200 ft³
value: 978400 ft³
